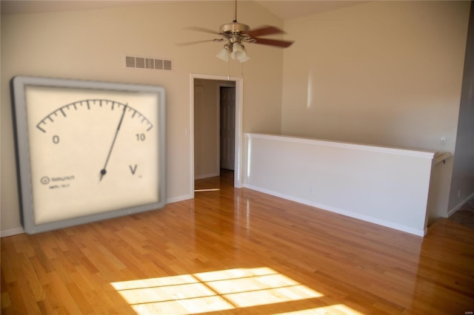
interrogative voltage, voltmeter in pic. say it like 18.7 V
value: 7 V
